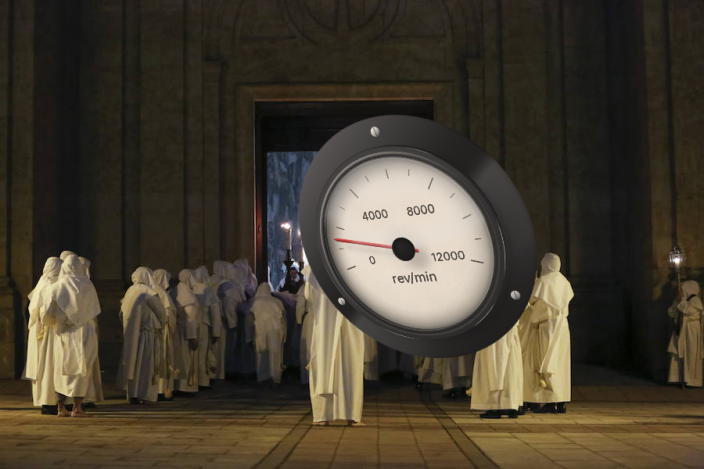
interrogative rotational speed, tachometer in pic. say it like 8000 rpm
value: 1500 rpm
